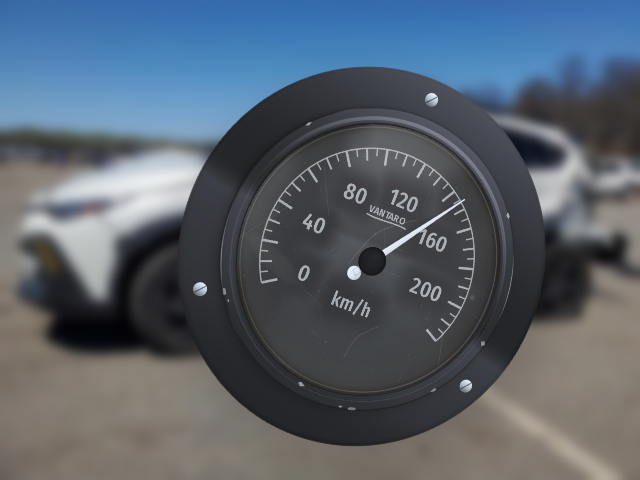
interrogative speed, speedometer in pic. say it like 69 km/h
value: 145 km/h
